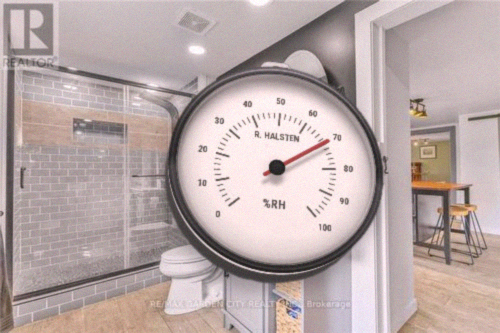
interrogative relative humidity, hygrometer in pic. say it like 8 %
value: 70 %
